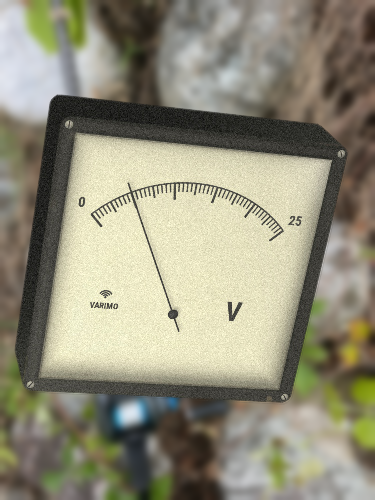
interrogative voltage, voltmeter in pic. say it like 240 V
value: 5 V
